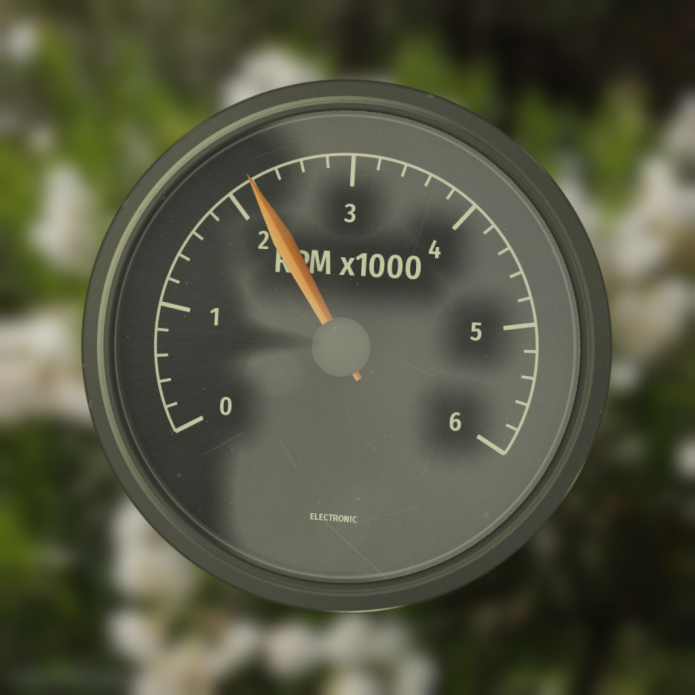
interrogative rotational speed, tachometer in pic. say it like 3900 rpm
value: 2200 rpm
